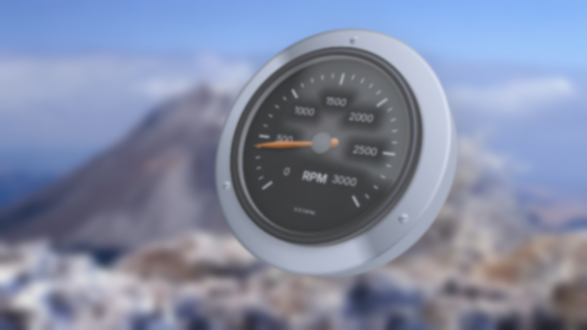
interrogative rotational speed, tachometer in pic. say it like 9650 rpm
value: 400 rpm
